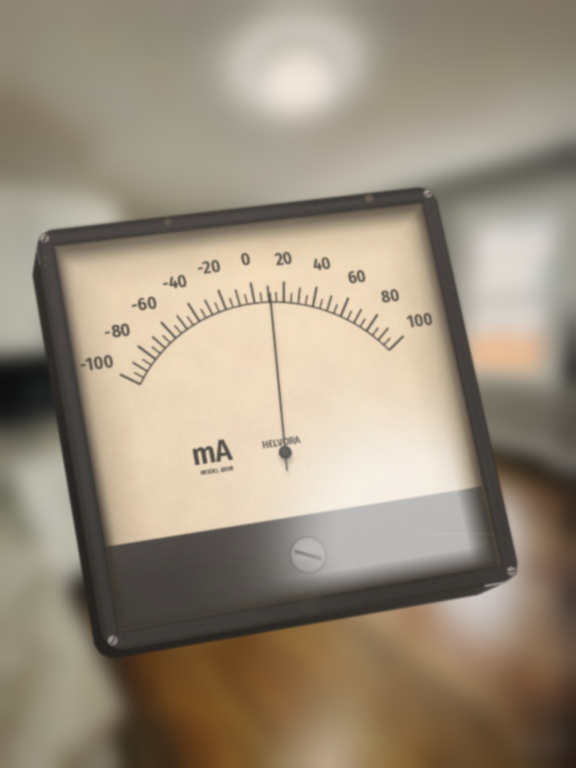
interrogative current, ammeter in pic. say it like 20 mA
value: 10 mA
